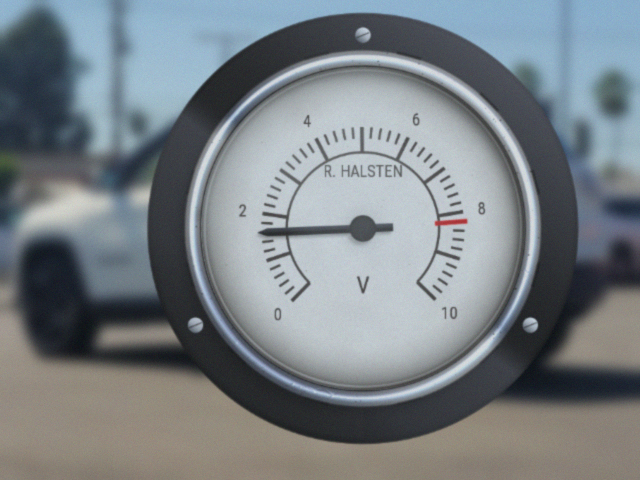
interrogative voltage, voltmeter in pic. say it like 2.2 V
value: 1.6 V
